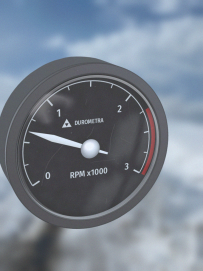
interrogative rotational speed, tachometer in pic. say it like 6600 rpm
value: 625 rpm
